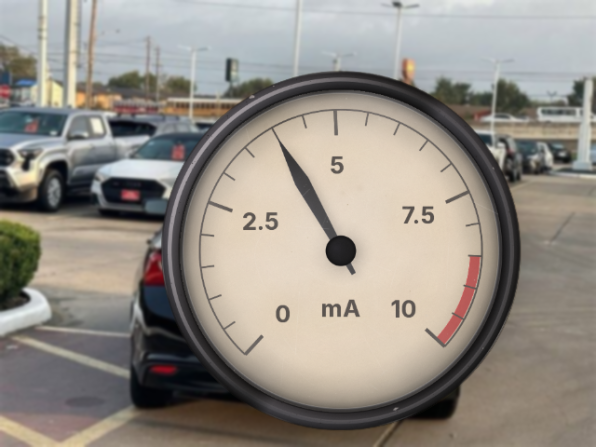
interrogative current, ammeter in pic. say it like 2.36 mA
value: 4 mA
